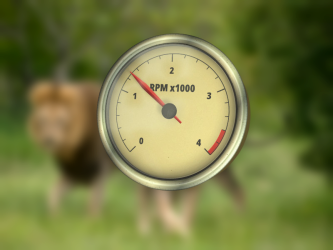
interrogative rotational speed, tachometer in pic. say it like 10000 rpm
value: 1300 rpm
